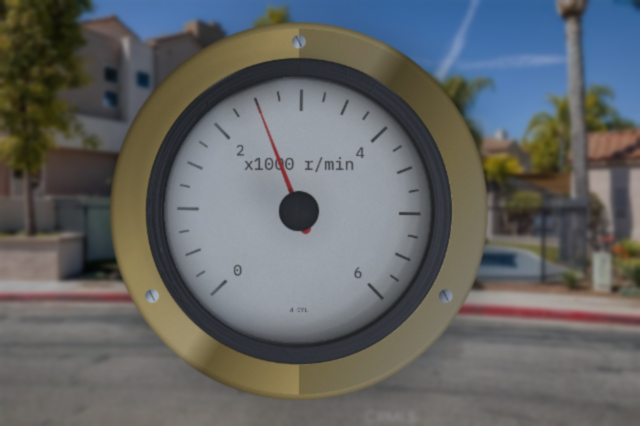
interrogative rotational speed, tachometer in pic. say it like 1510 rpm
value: 2500 rpm
